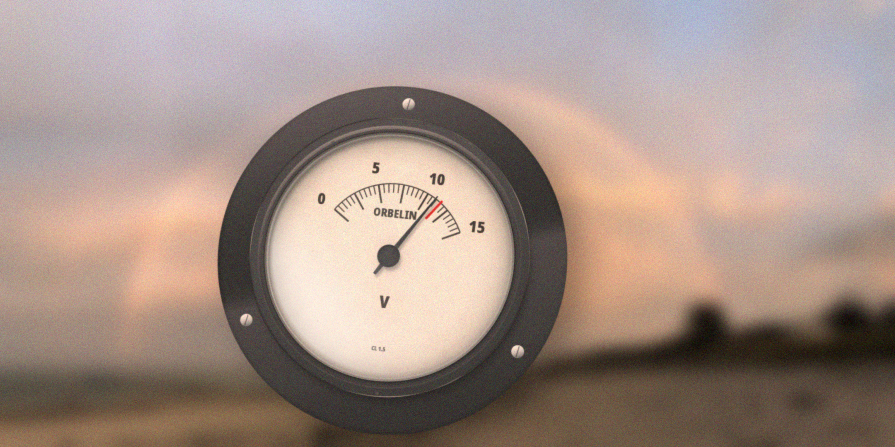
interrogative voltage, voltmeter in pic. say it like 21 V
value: 11 V
